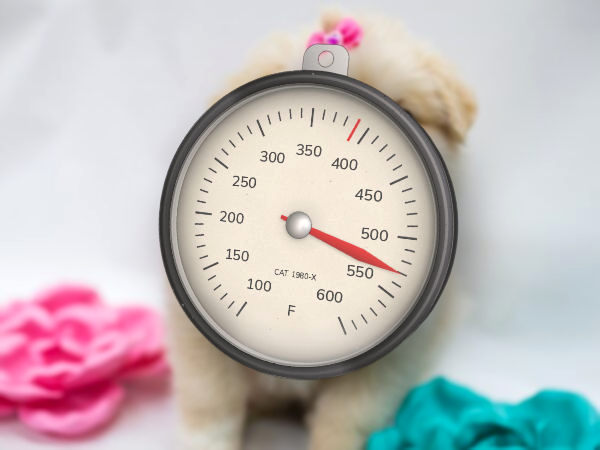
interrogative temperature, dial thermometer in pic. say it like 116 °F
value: 530 °F
